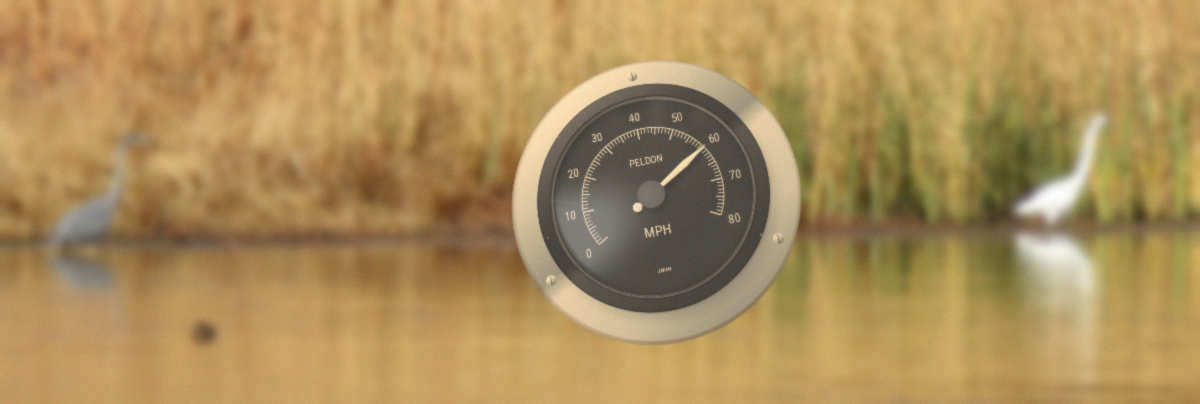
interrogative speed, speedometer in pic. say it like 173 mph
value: 60 mph
